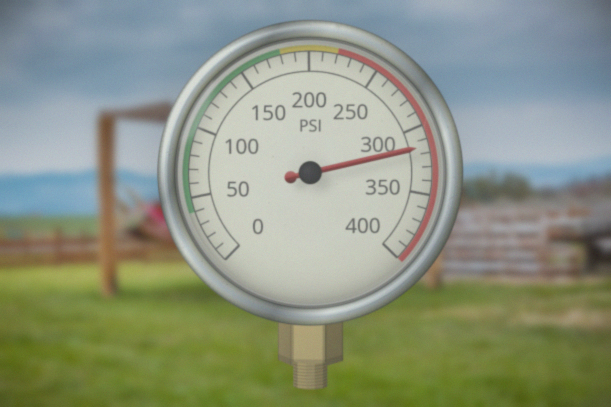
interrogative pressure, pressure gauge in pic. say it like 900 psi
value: 315 psi
